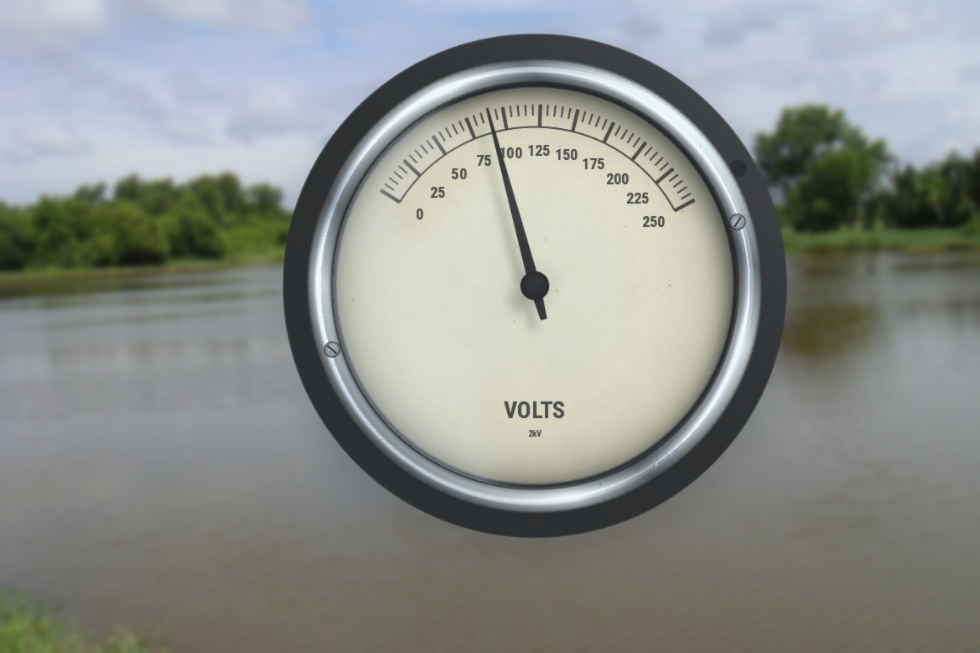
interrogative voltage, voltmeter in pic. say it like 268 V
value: 90 V
